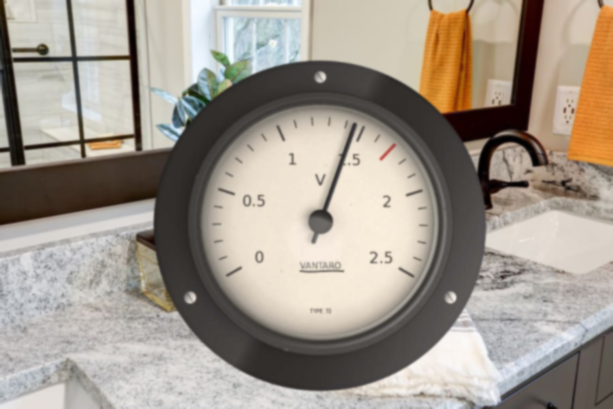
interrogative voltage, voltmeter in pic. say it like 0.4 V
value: 1.45 V
